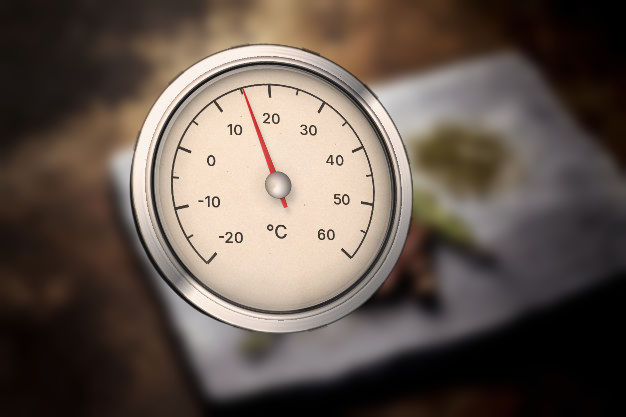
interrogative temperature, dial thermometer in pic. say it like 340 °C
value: 15 °C
